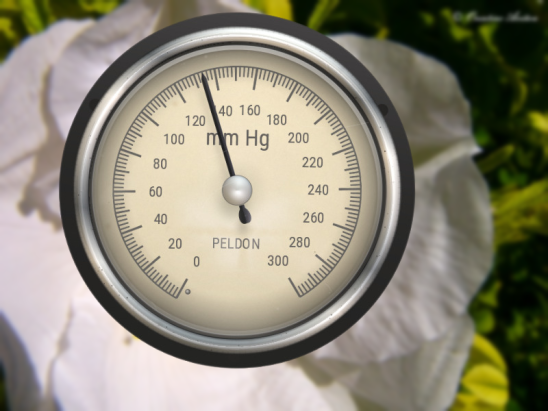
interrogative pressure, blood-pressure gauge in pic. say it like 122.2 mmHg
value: 134 mmHg
